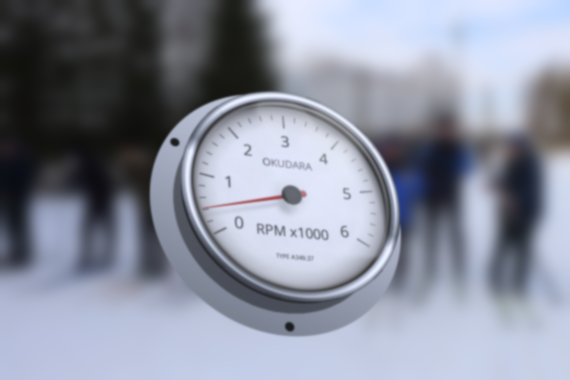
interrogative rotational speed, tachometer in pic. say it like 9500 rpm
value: 400 rpm
